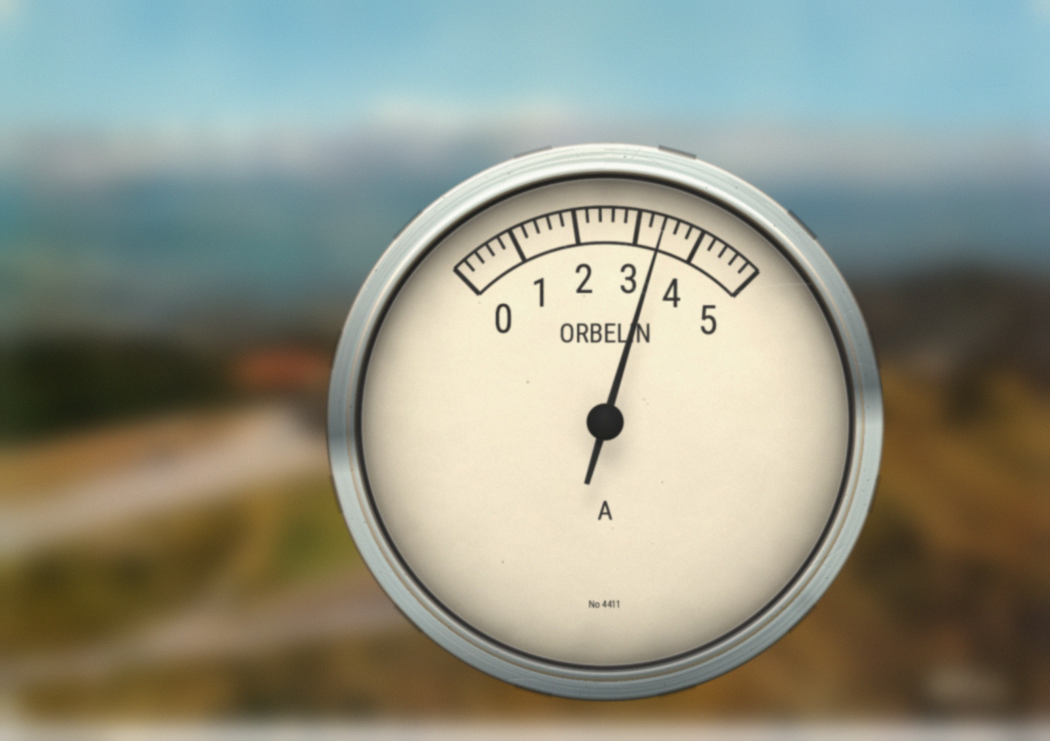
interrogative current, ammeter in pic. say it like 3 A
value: 3.4 A
